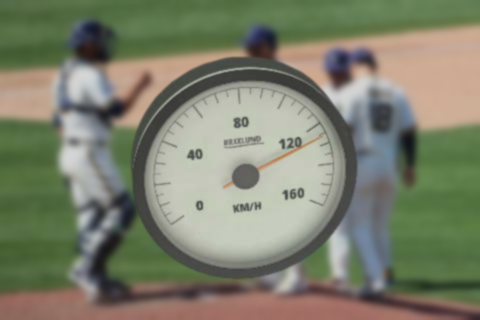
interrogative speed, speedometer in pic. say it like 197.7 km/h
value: 125 km/h
